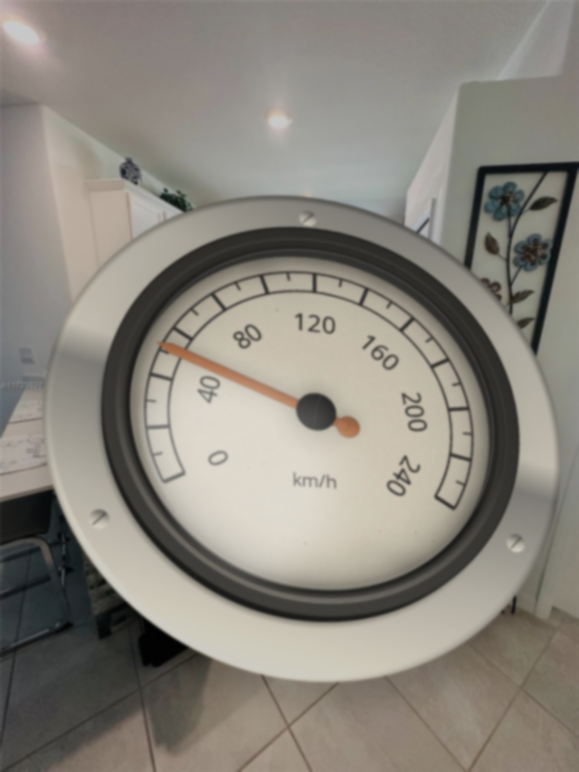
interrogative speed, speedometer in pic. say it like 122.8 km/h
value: 50 km/h
